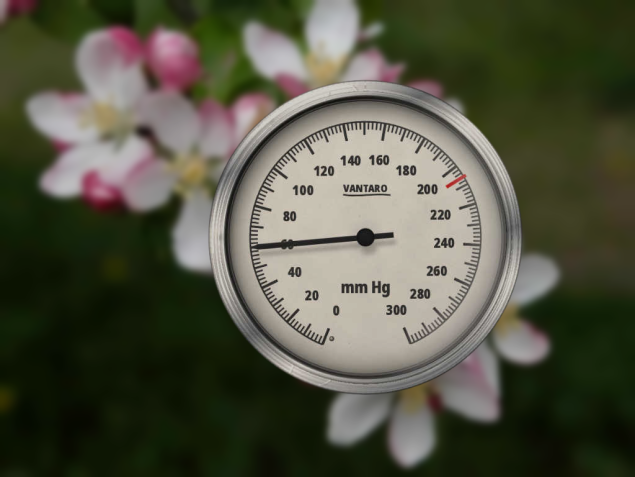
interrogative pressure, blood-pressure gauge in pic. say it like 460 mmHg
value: 60 mmHg
